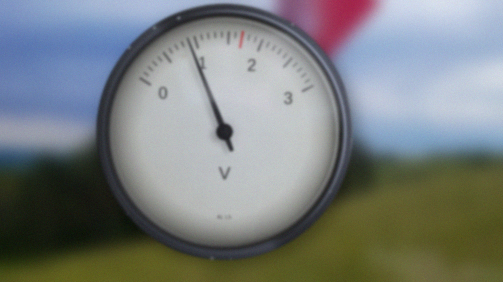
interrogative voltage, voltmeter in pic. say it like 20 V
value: 0.9 V
